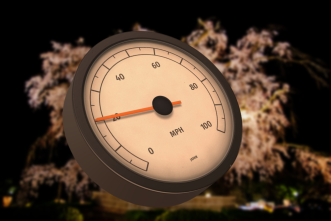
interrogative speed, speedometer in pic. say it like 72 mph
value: 20 mph
